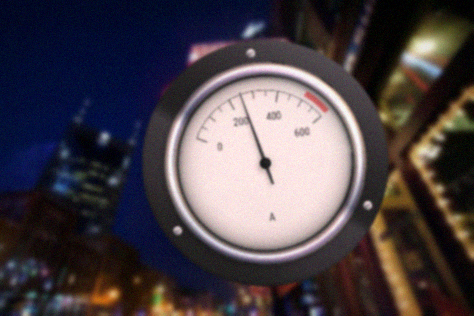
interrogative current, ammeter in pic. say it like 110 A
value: 250 A
